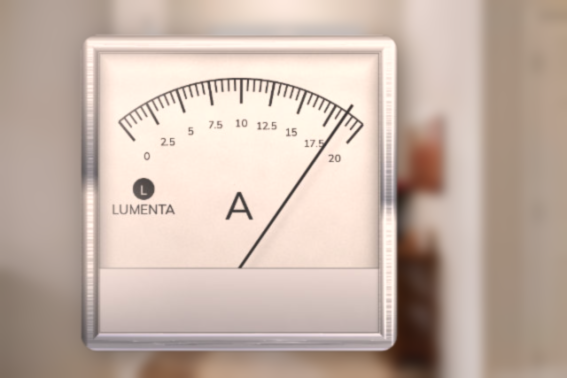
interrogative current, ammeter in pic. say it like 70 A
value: 18.5 A
